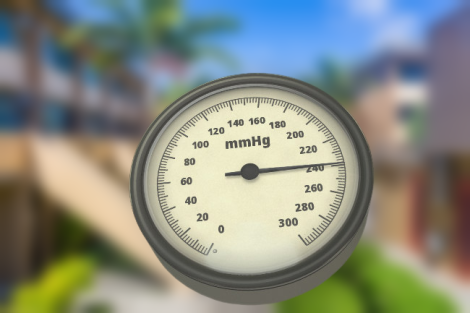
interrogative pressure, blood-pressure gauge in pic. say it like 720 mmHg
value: 240 mmHg
